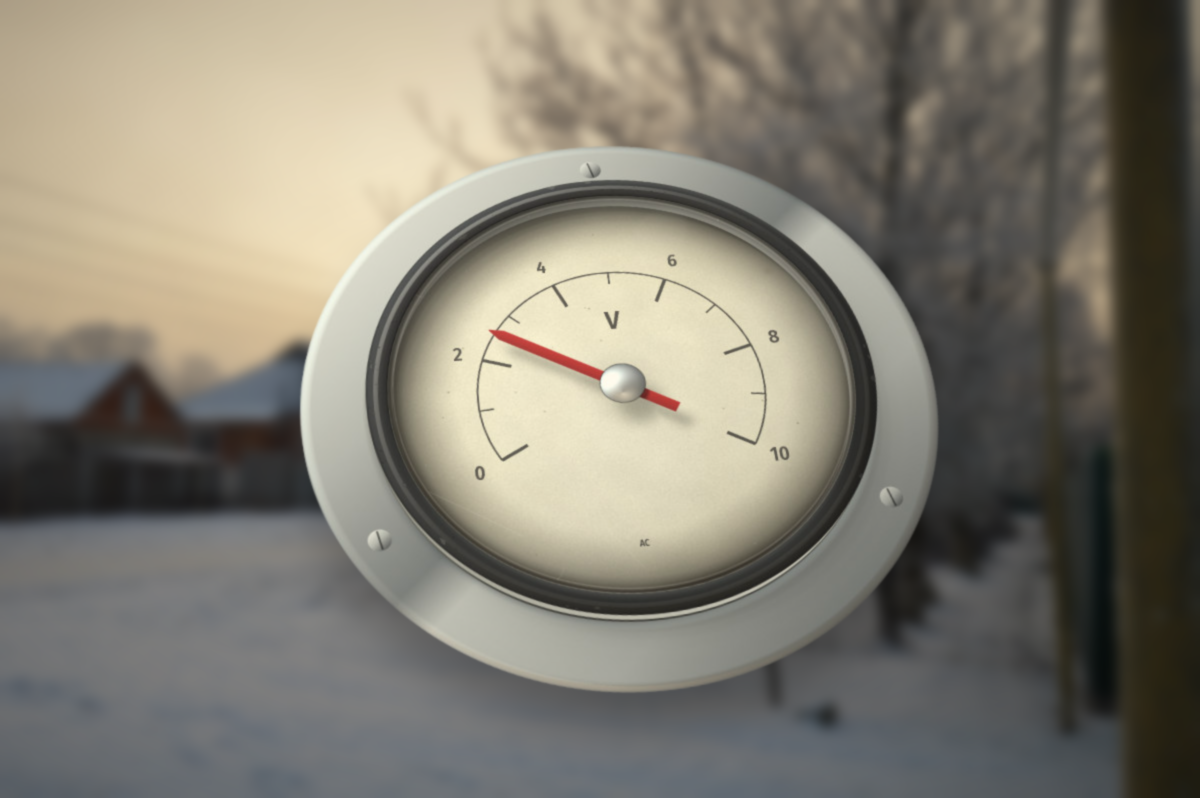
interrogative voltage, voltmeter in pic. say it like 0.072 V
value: 2.5 V
